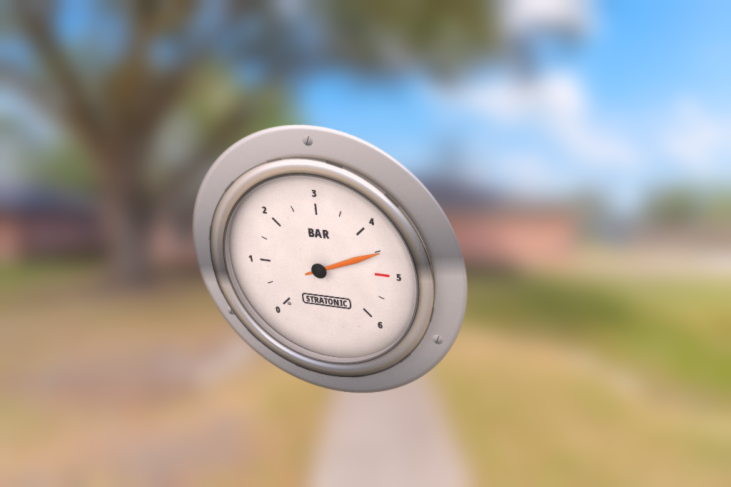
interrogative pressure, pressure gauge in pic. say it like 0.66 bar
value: 4.5 bar
